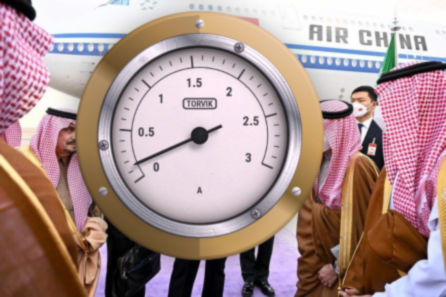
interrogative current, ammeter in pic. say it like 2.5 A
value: 0.15 A
